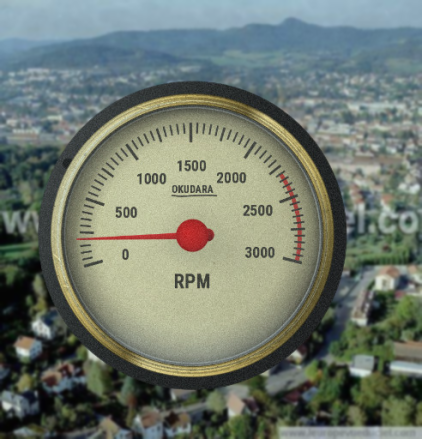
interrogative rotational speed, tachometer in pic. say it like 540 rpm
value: 200 rpm
